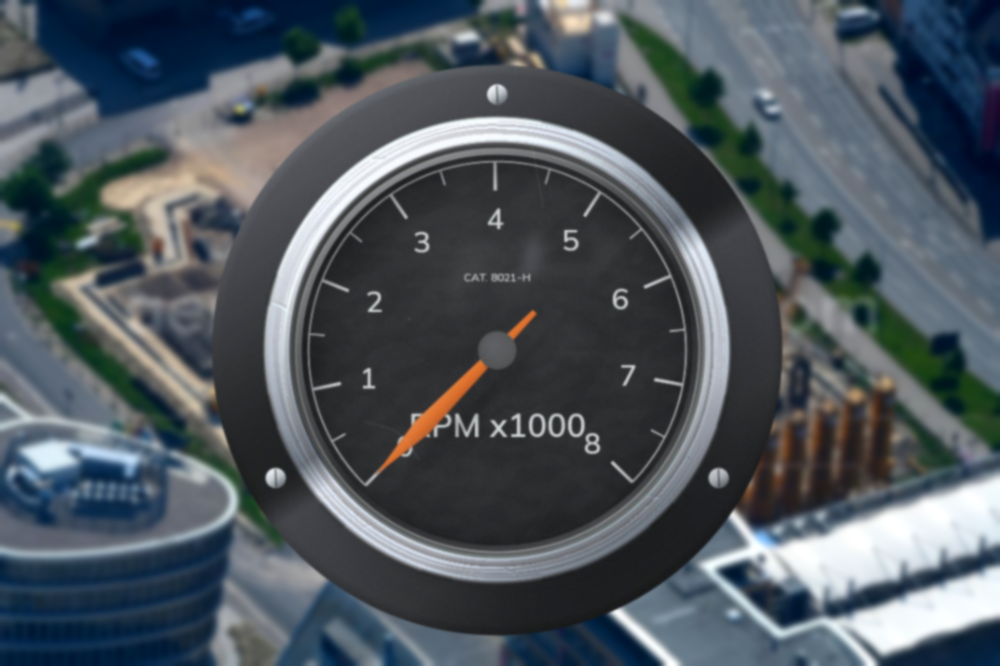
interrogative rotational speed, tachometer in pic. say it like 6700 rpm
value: 0 rpm
